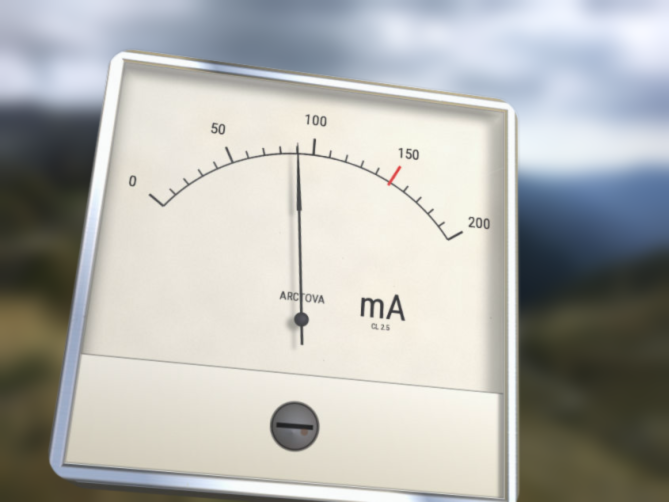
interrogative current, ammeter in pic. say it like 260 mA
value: 90 mA
